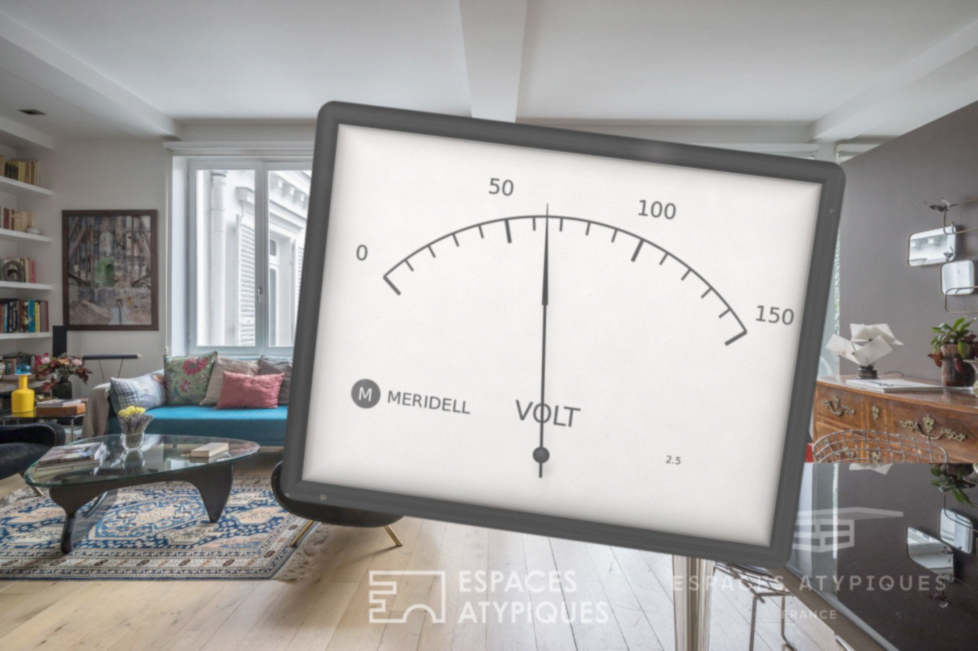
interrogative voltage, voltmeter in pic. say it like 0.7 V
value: 65 V
